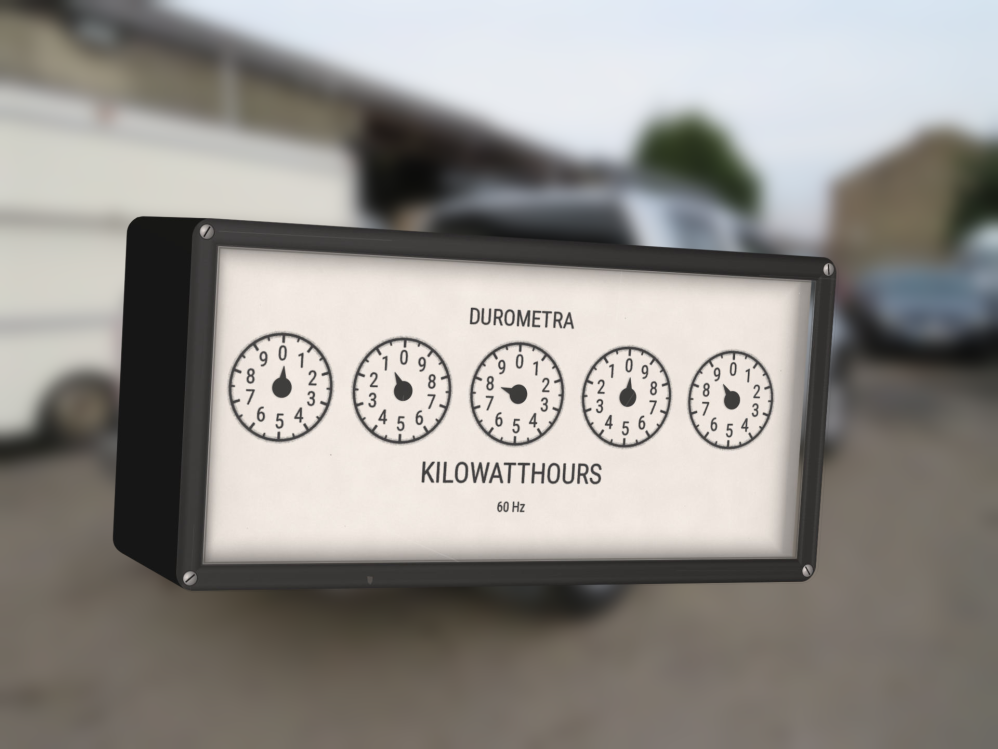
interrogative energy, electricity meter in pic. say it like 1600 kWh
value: 799 kWh
